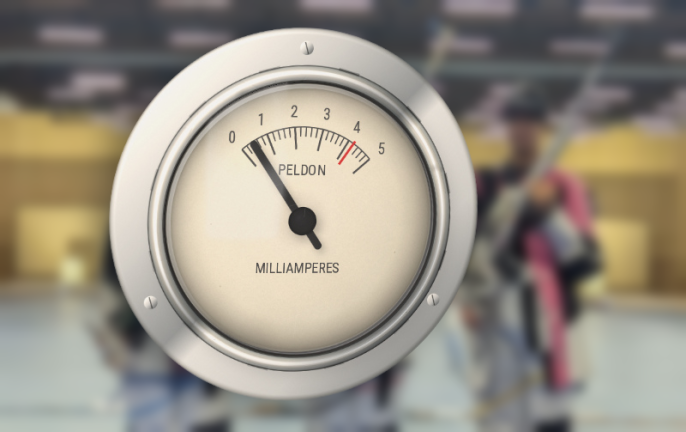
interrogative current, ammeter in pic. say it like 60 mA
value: 0.4 mA
